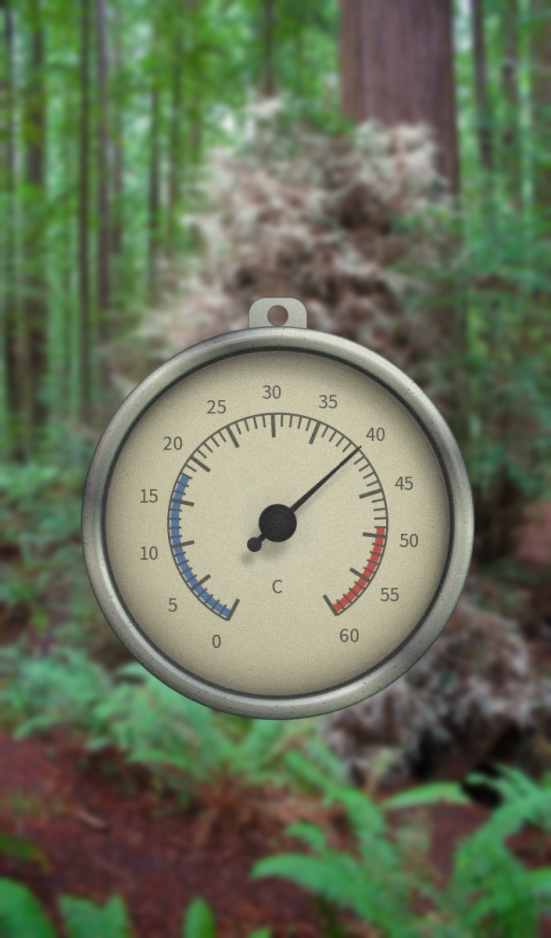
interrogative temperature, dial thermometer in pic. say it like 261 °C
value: 40 °C
